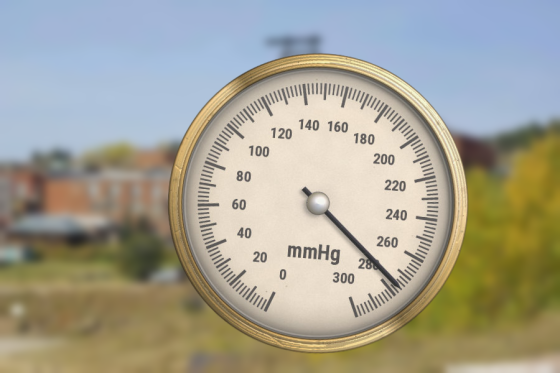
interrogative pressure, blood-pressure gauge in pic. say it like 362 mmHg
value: 276 mmHg
